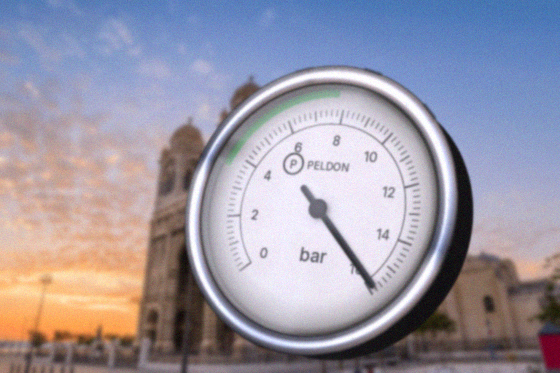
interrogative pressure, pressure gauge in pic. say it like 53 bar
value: 15.8 bar
